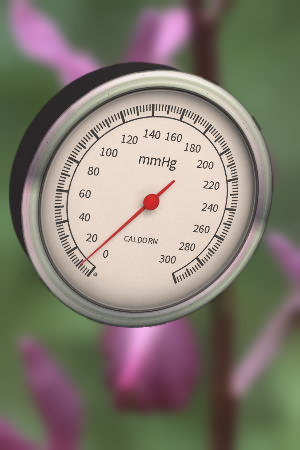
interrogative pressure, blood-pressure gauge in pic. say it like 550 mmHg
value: 10 mmHg
